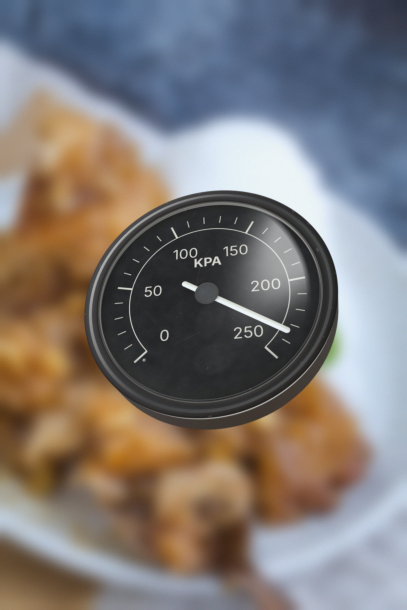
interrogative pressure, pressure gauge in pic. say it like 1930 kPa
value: 235 kPa
